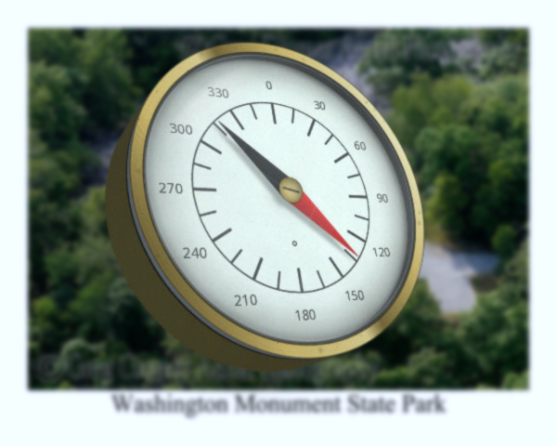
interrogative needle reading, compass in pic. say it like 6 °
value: 135 °
